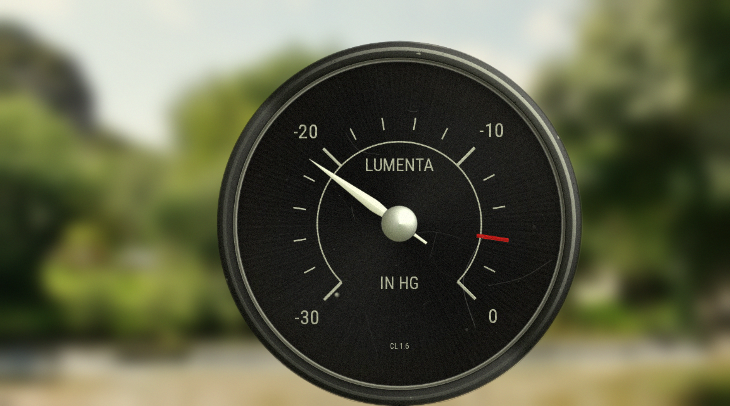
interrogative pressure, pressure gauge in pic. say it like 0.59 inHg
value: -21 inHg
